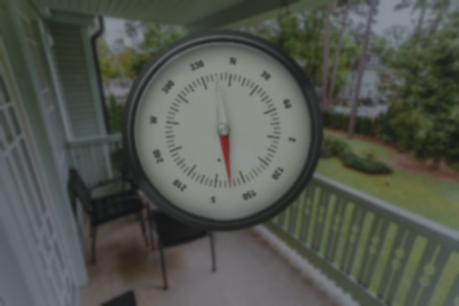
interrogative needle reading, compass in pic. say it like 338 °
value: 165 °
